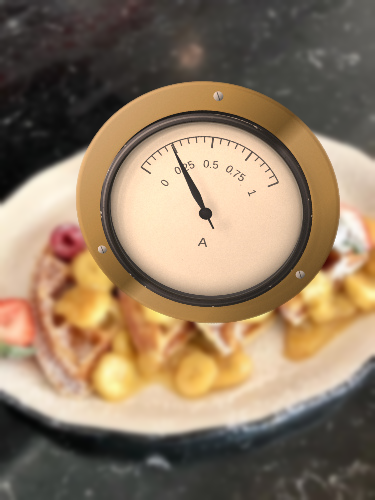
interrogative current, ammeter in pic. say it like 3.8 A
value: 0.25 A
